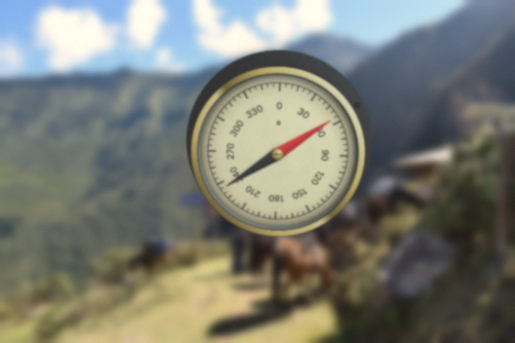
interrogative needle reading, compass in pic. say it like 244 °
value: 55 °
